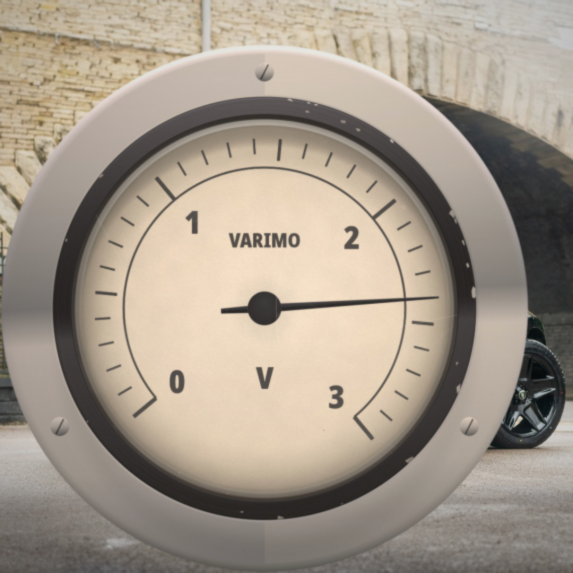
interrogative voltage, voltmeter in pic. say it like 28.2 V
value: 2.4 V
